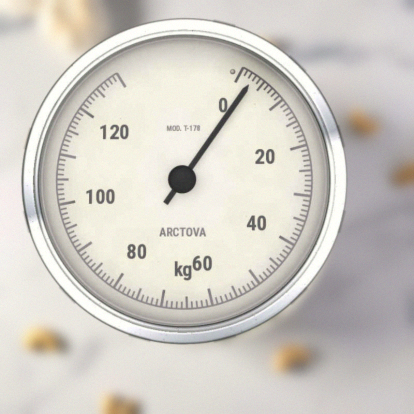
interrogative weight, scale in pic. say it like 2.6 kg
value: 3 kg
